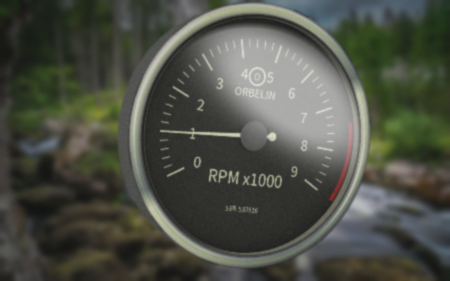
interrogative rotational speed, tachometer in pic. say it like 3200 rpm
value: 1000 rpm
